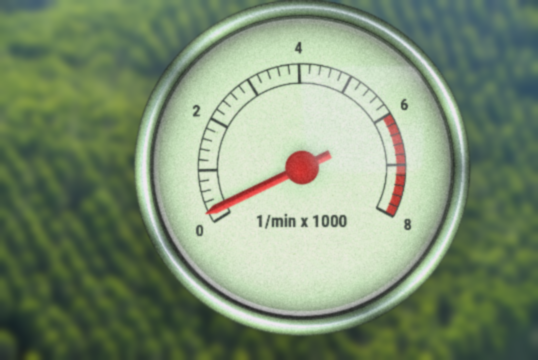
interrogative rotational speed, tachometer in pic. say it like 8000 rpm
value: 200 rpm
